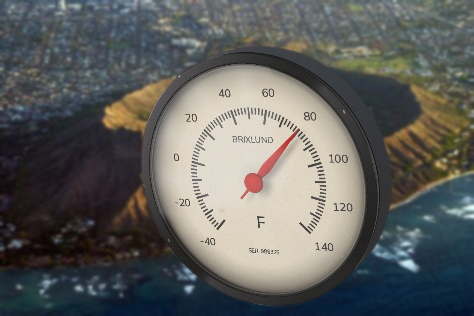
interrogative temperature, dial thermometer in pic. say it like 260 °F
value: 80 °F
